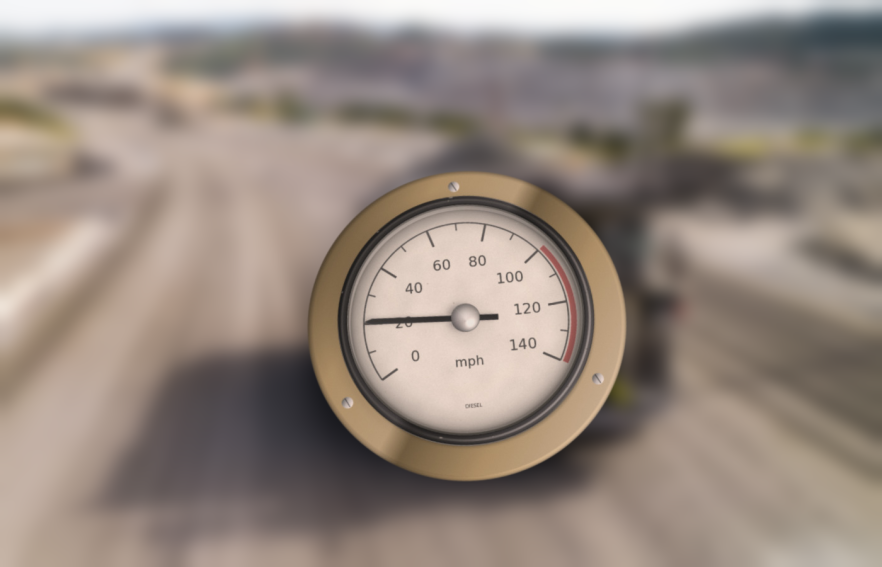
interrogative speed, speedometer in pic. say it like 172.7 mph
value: 20 mph
